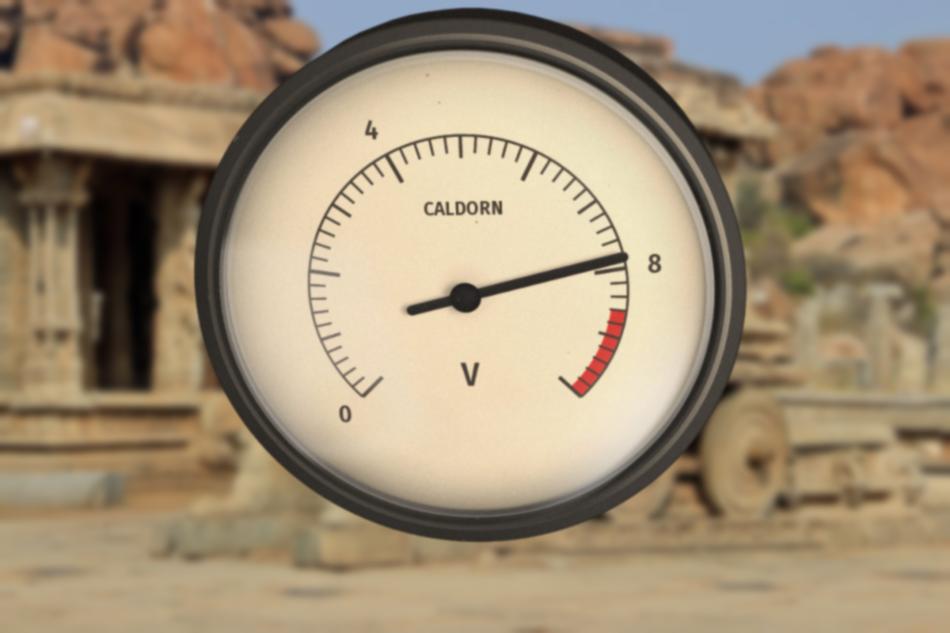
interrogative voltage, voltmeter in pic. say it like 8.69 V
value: 7.8 V
